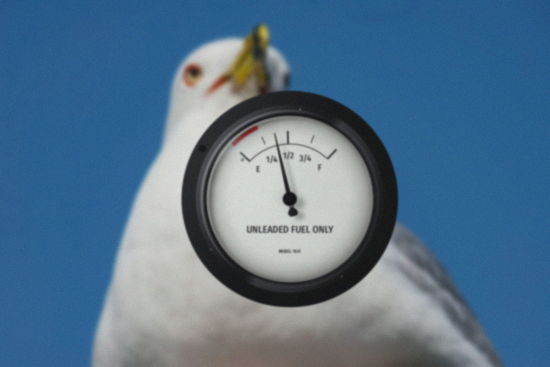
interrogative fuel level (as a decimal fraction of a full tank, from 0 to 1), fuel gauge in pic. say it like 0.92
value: 0.375
